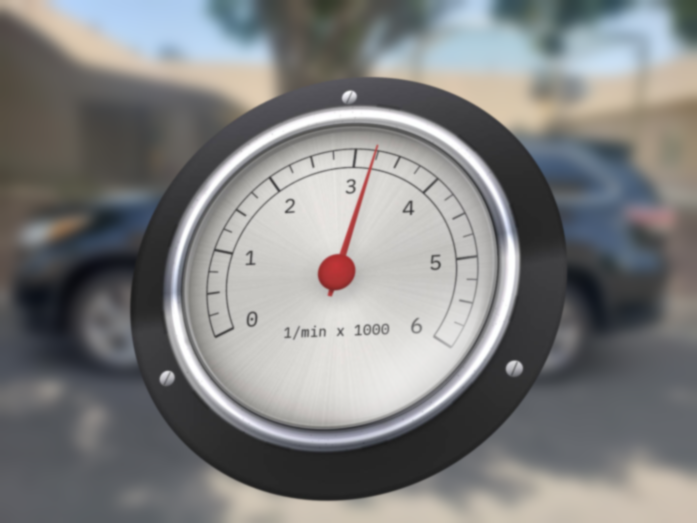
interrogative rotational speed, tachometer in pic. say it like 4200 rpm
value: 3250 rpm
